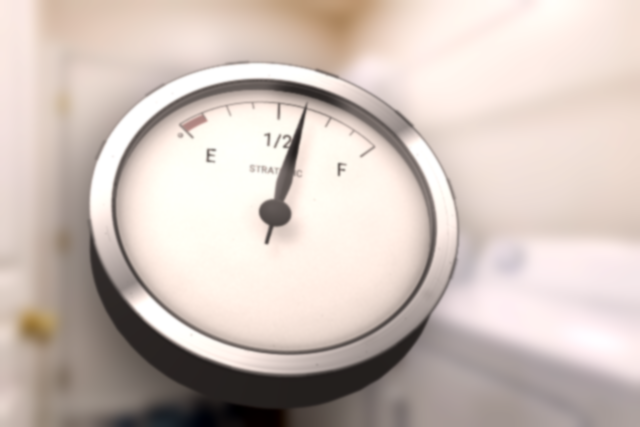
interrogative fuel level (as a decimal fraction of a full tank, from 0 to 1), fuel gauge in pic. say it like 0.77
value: 0.625
